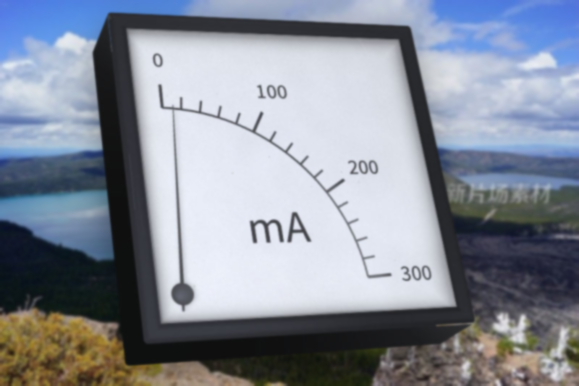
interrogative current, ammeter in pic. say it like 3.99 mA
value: 10 mA
